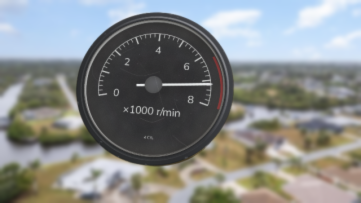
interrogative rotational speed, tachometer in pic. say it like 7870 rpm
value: 7200 rpm
